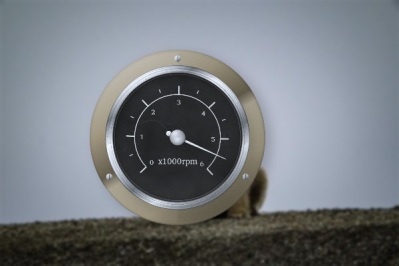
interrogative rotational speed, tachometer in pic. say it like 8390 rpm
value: 5500 rpm
